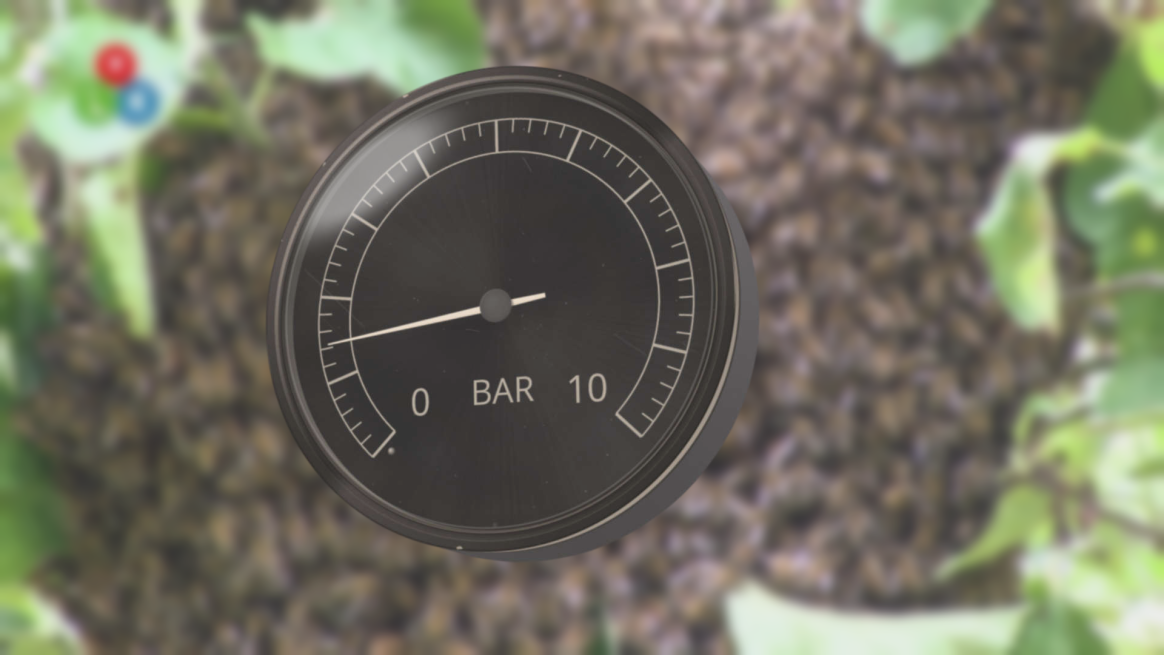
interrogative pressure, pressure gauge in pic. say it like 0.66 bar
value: 1.4 bar
